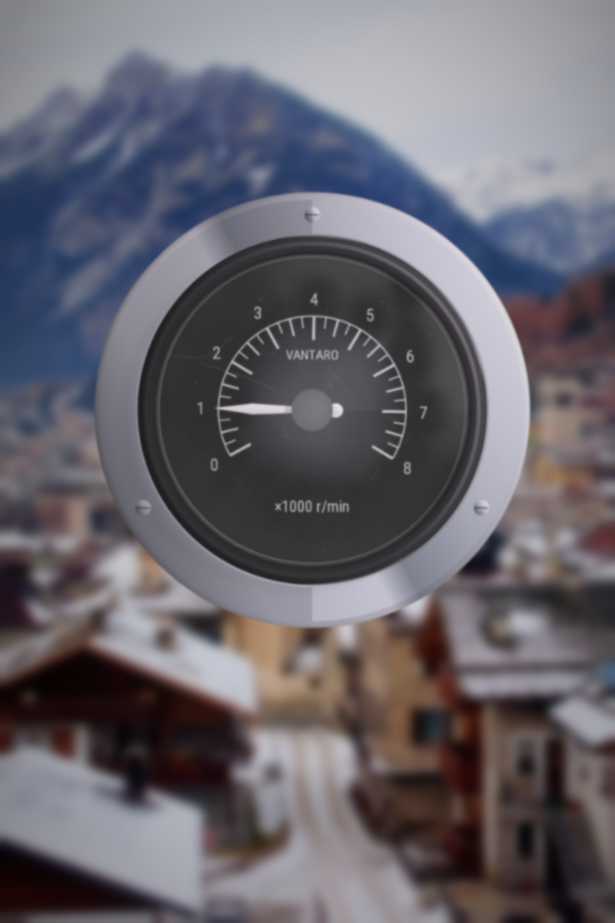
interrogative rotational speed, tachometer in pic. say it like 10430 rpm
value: 1000 rpm
